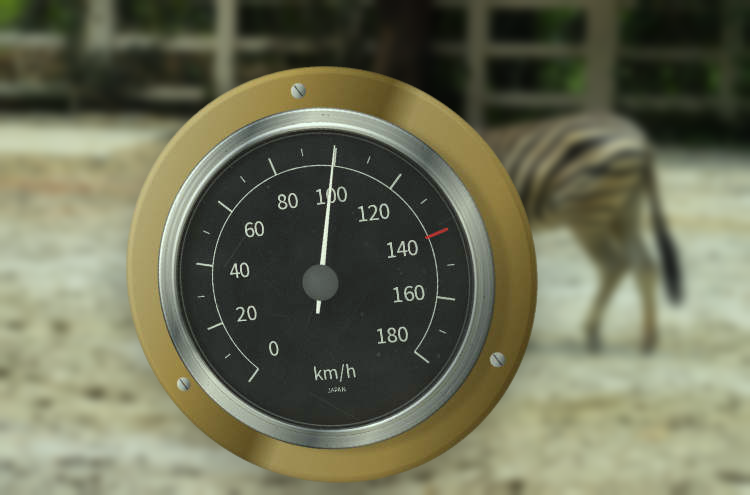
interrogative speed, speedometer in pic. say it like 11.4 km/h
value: 100 km/h
